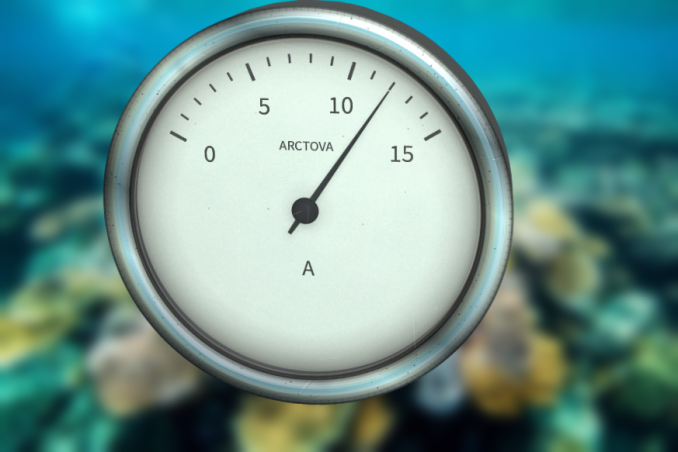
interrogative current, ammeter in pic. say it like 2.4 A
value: 12 A
